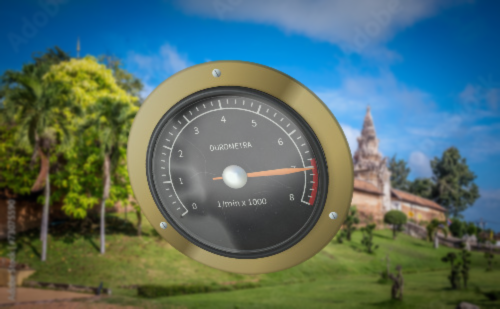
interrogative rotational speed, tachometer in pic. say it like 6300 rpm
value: 7000 rpm
